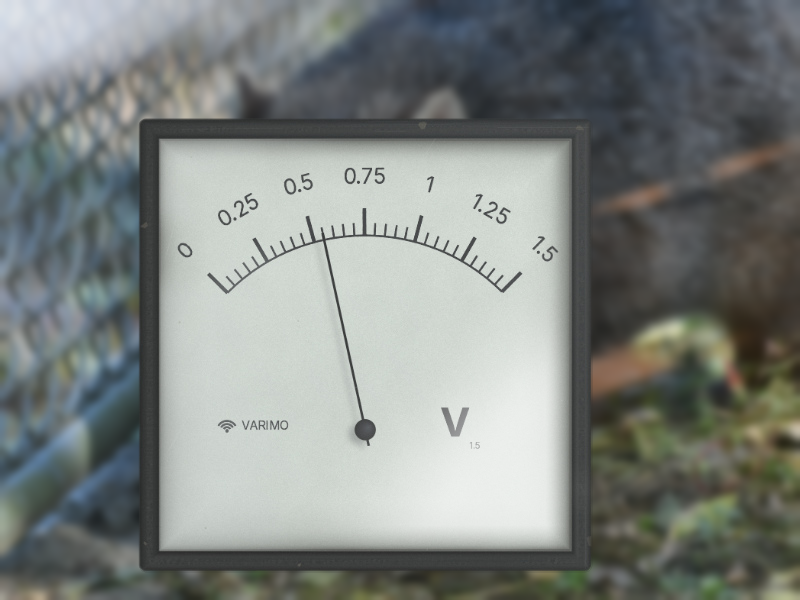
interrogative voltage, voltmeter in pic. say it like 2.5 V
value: 0.55 V
